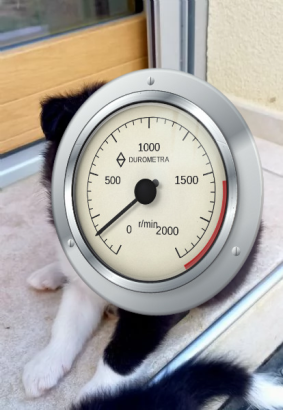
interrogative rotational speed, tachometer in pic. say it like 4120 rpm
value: 150 rpm
